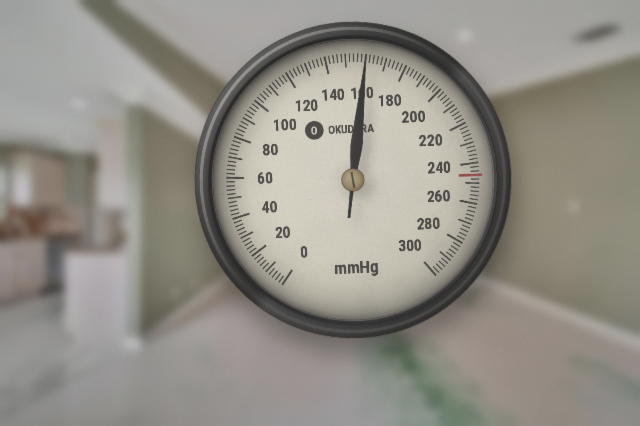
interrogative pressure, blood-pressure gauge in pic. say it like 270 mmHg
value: 160 mmHg
